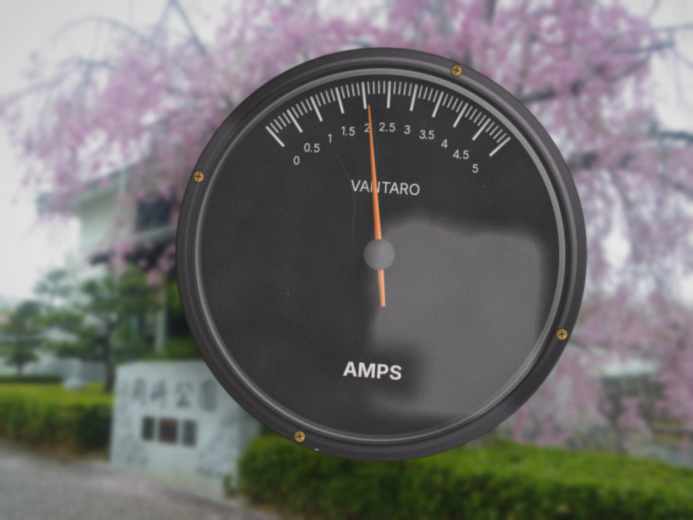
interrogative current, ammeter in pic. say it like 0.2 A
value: 2.1 A
